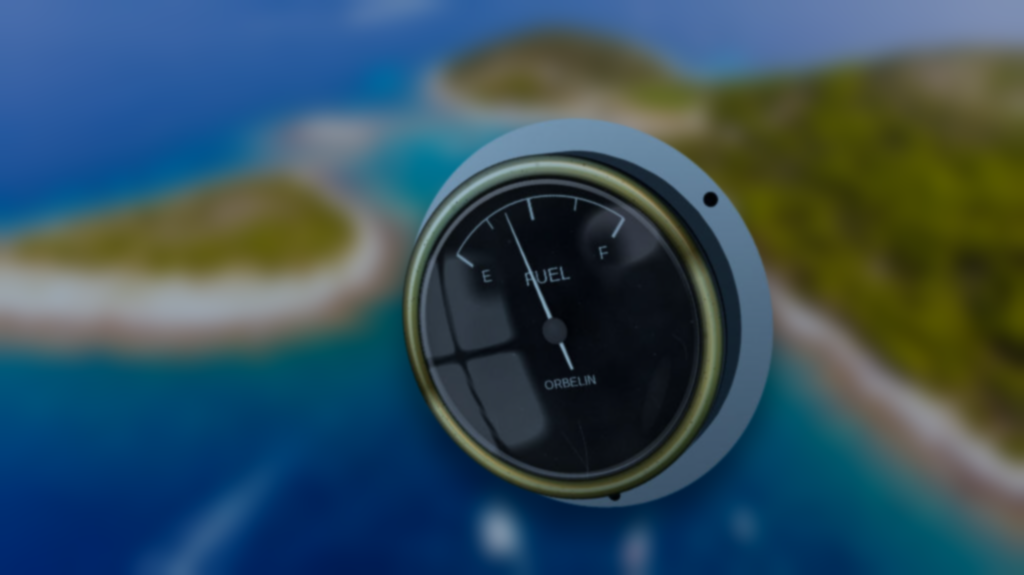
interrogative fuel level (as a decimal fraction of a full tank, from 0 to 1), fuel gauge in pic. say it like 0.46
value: 0.375
